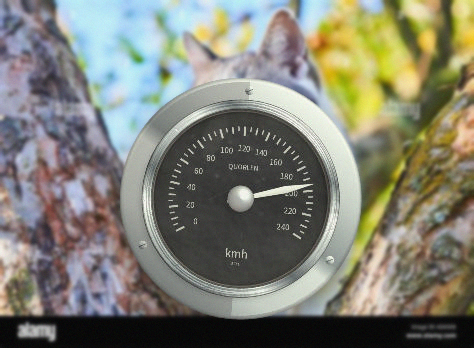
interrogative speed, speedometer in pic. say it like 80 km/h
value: 195 km/h
